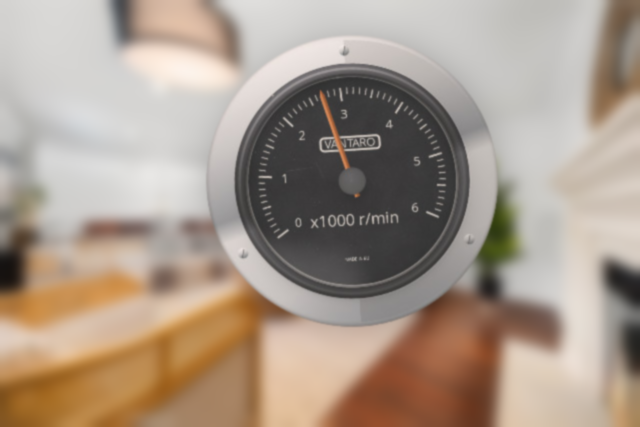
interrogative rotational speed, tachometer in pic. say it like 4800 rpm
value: 2700 rpm
